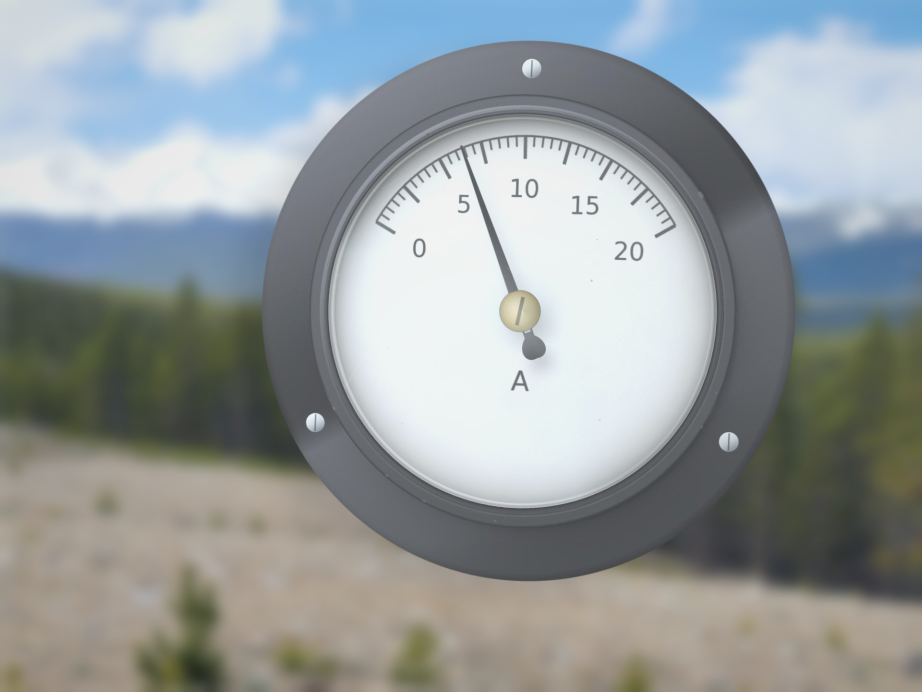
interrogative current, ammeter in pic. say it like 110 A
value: 6.5 A
